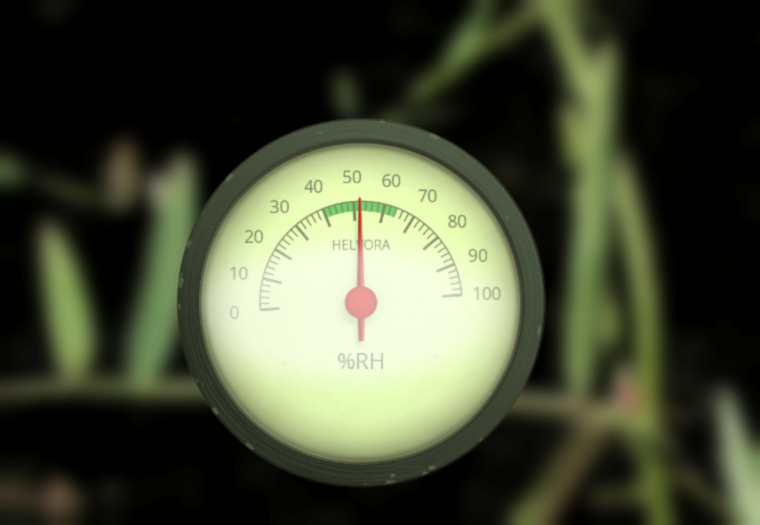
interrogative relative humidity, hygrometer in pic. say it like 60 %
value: 52 %
